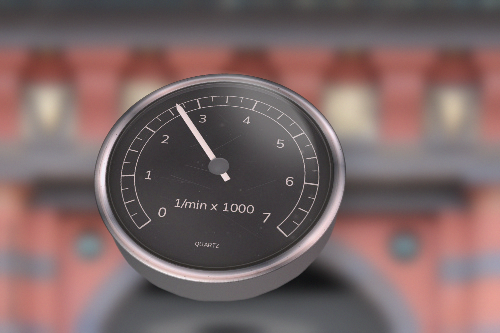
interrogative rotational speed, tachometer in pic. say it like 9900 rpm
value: 2625 rpm
